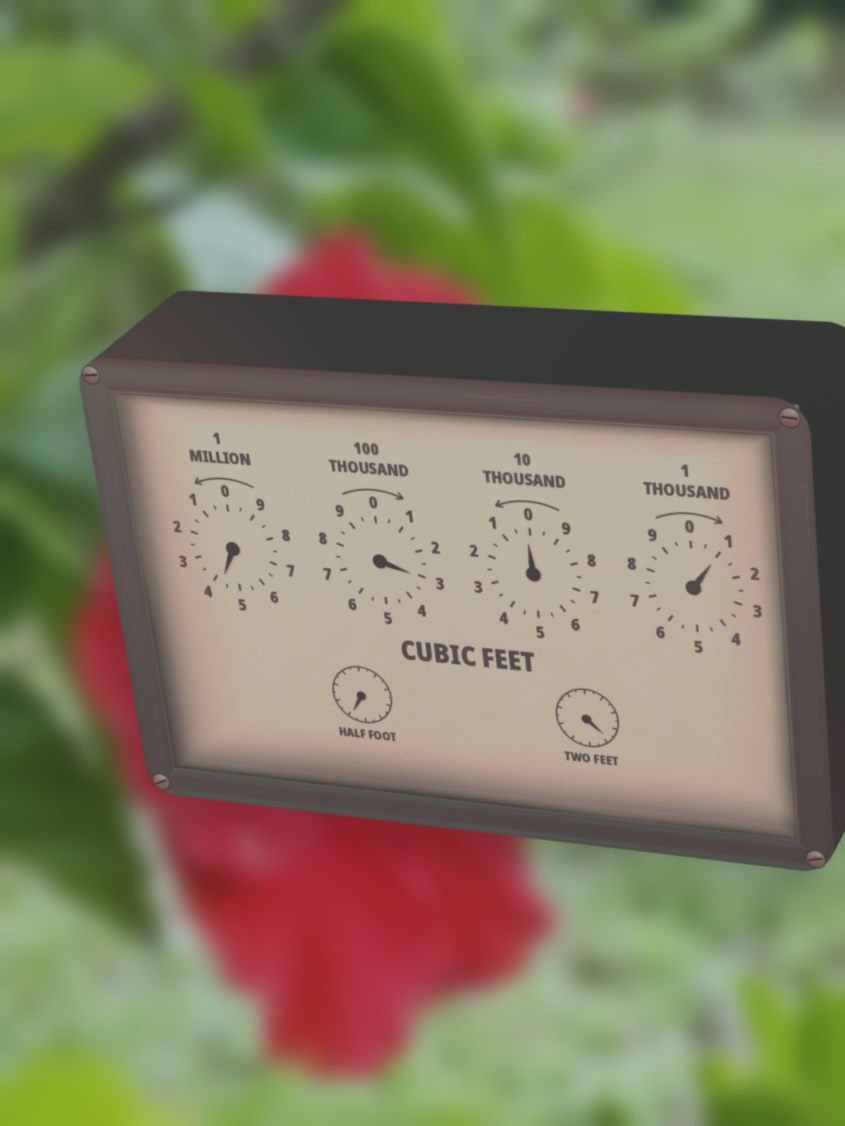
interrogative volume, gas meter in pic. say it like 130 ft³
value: 430100 ft³
